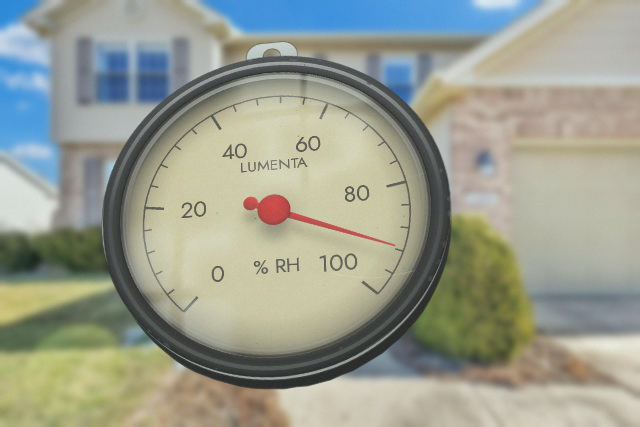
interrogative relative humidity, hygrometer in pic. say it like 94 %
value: 92 %
